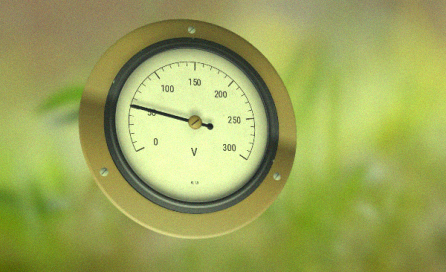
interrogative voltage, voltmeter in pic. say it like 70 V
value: 50 V
